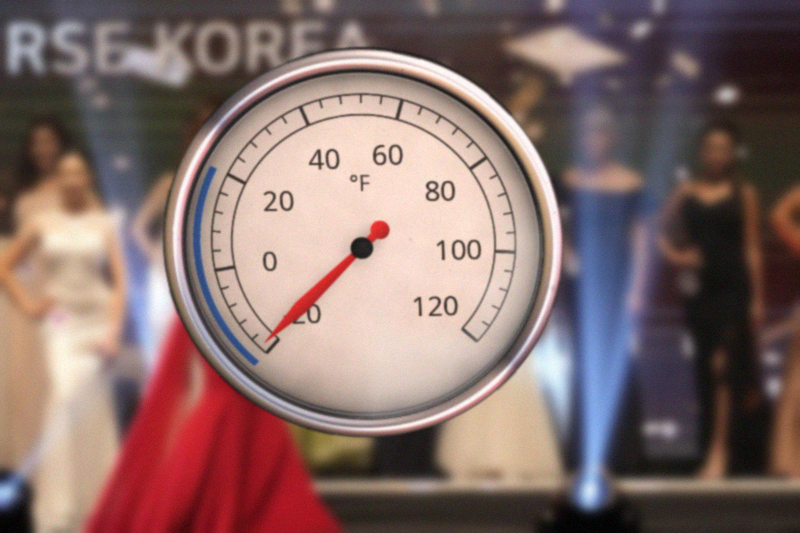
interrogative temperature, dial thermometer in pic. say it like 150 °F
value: -18 °F
